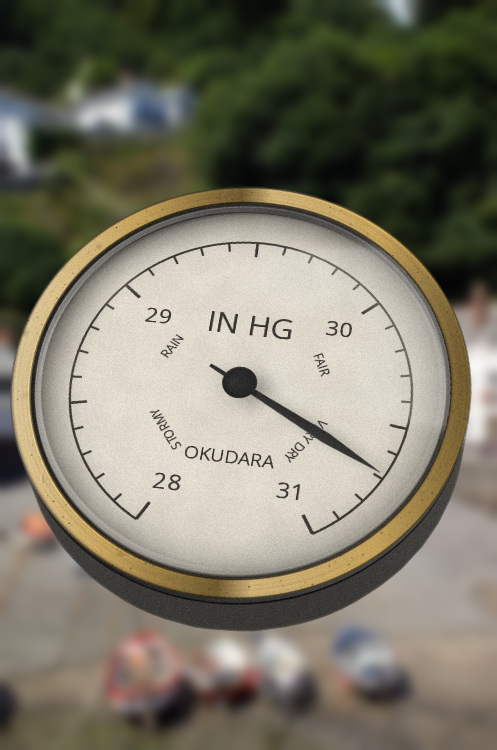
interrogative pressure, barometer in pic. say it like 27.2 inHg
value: 30.7 inHg
